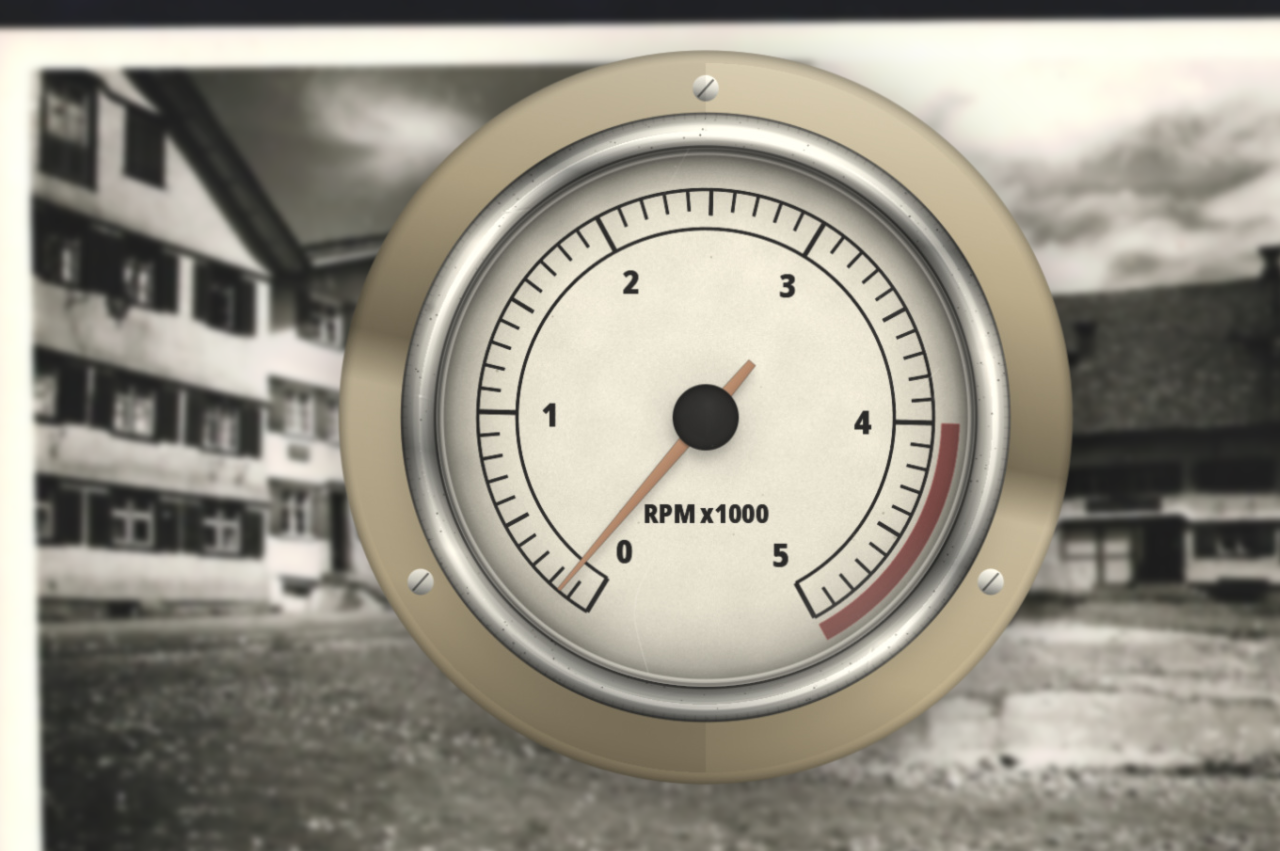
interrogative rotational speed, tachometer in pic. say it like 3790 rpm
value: 150 rpm
